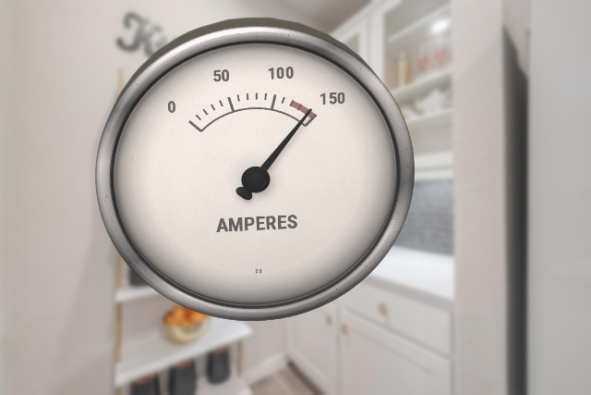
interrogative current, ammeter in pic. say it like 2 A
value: 140 A
